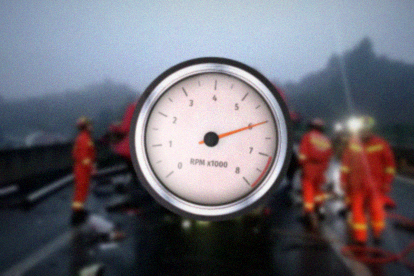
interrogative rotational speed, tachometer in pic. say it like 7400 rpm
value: 6000 rpm
